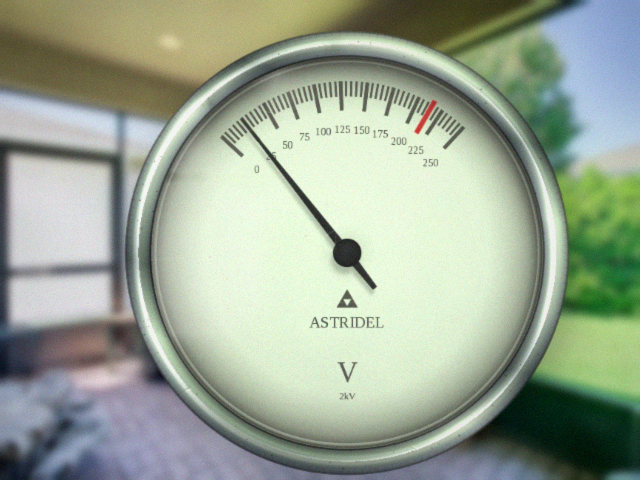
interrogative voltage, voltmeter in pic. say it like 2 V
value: 25 V
